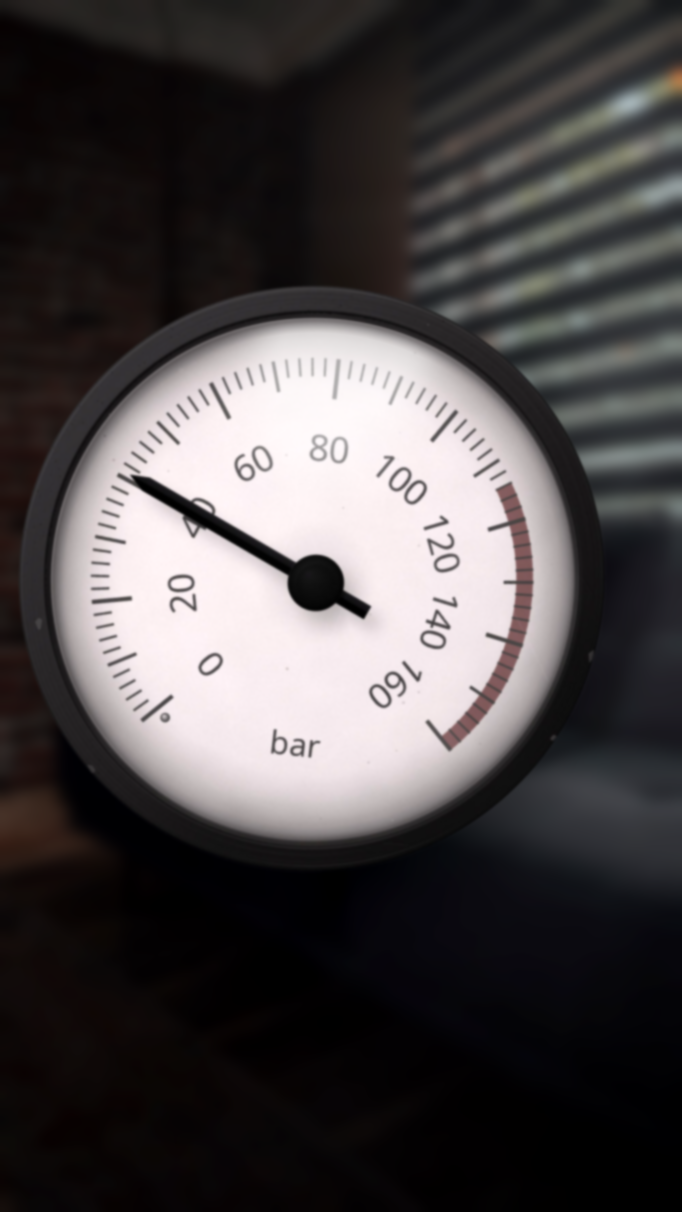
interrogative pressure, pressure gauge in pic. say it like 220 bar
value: 41 bar
